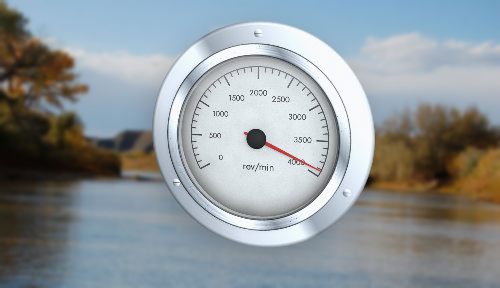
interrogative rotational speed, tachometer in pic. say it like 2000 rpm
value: 3900 rpm
